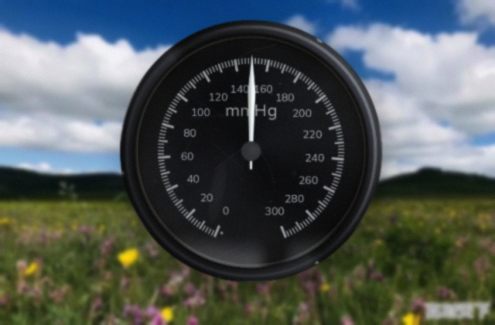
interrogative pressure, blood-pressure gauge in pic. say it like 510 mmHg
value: 150 mmHg
